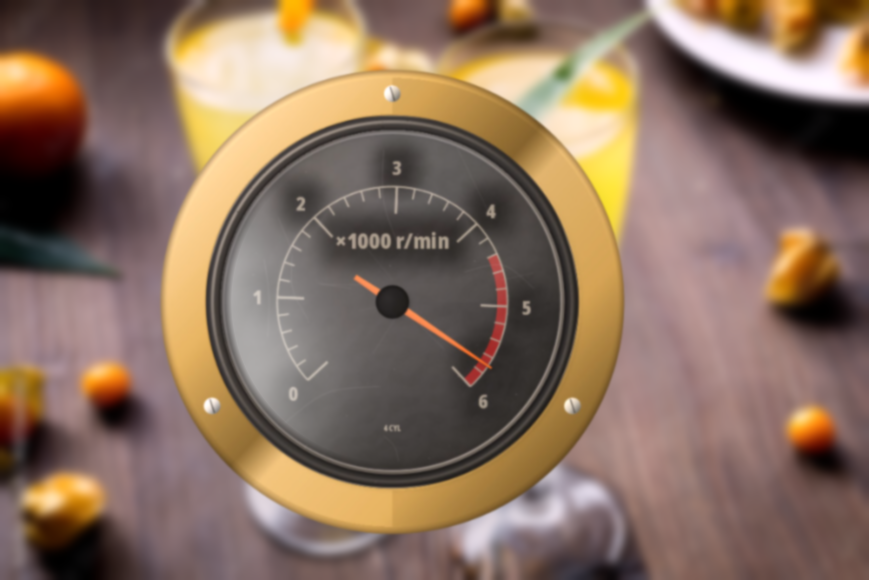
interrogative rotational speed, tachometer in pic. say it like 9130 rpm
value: 5700 rpm
